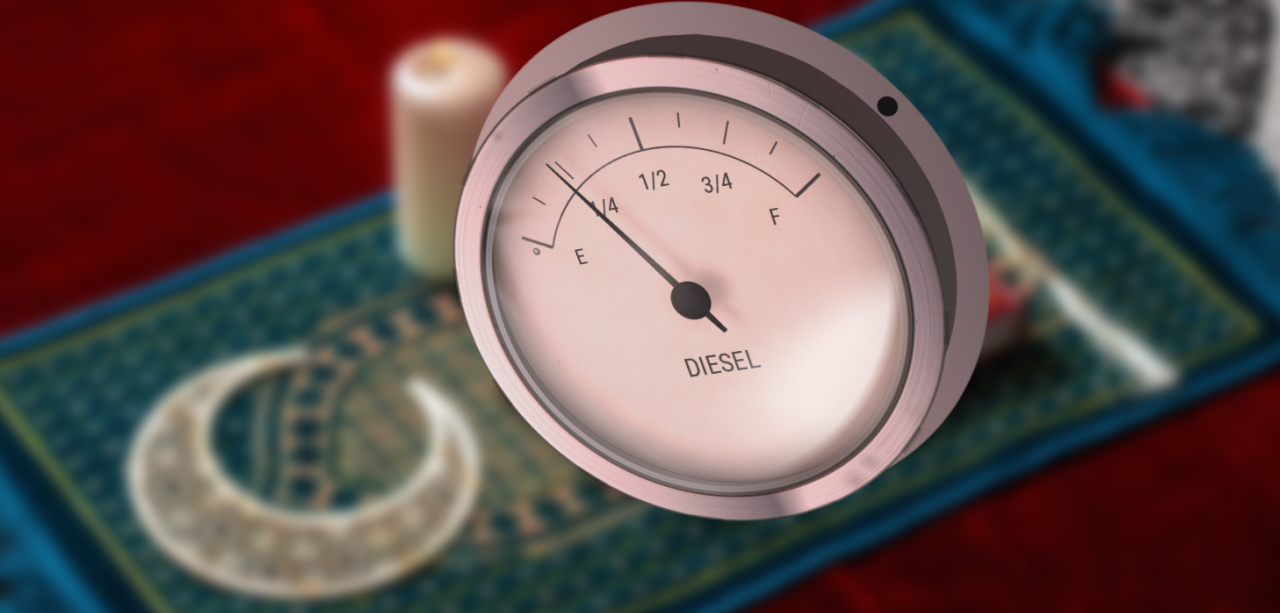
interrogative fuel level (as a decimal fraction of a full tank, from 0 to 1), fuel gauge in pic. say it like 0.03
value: 0.25
